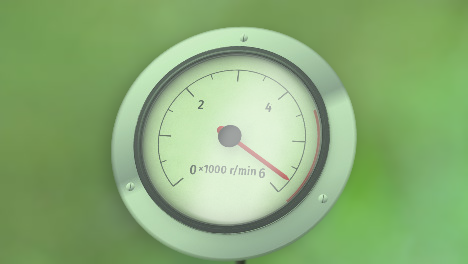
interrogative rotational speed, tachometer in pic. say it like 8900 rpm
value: 5750 rpm
